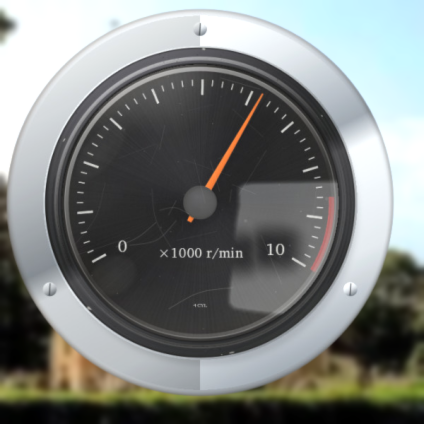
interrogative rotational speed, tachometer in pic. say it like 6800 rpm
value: 6200 rpm
